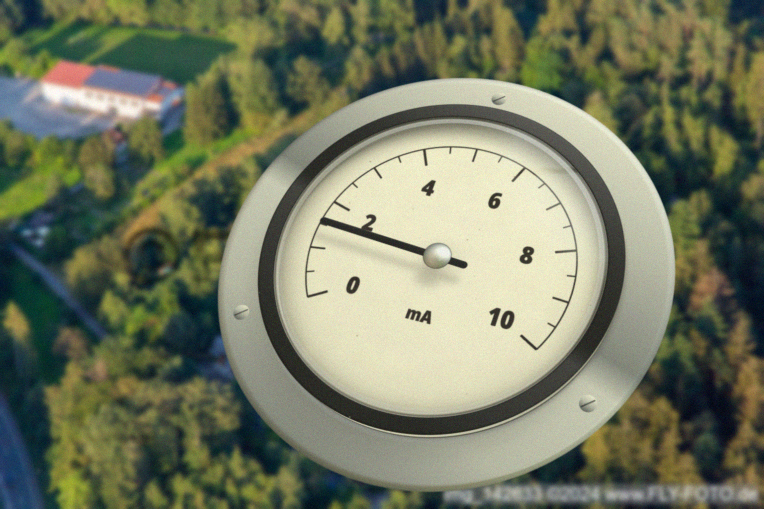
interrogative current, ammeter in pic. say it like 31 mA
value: 1.5 mA
